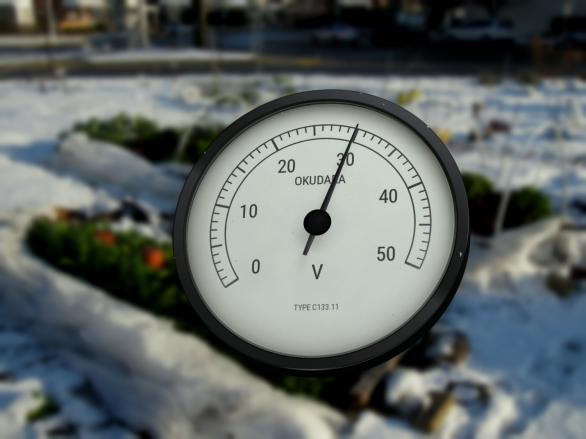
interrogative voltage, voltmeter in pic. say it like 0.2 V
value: 30 V
